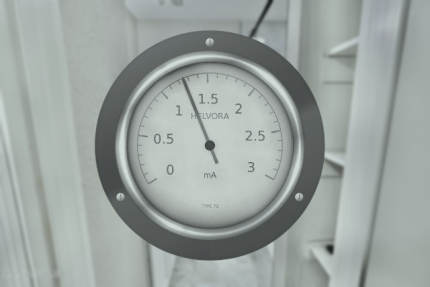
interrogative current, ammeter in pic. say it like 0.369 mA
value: 1.25 mA
